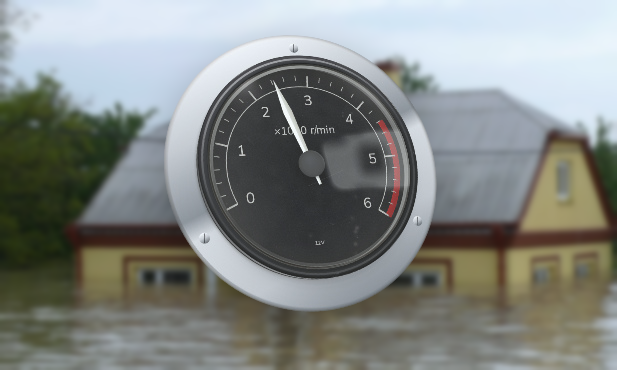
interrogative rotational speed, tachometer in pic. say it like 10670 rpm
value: 2400 rpm
